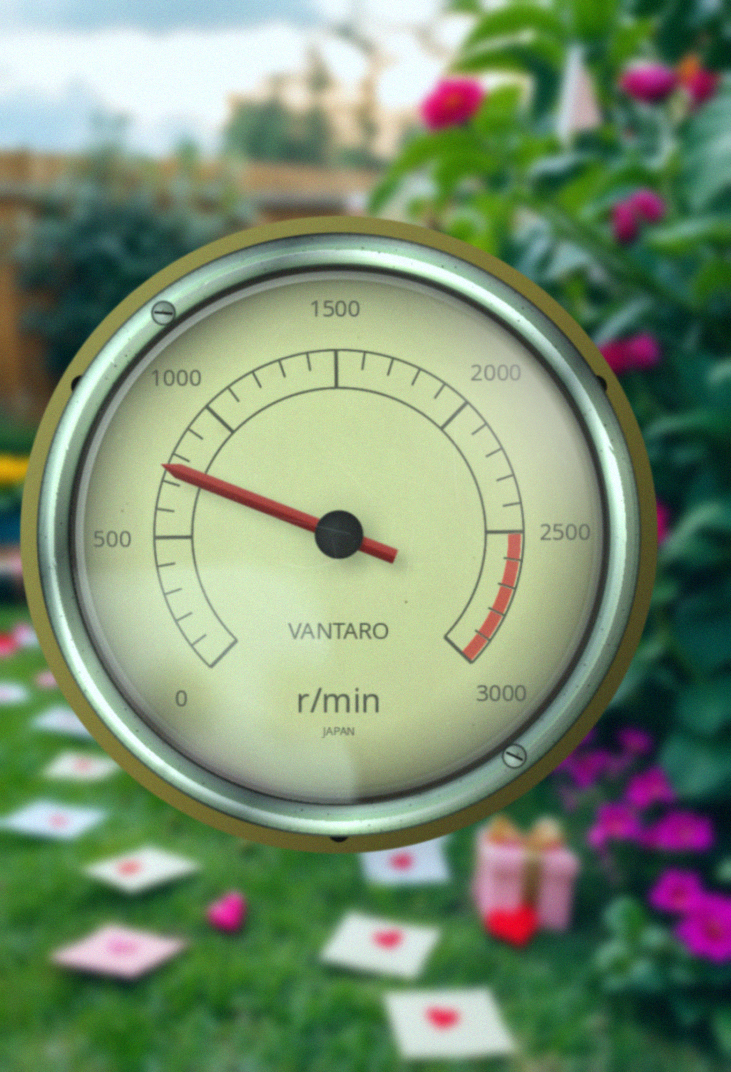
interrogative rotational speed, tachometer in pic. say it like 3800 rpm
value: 750 rpm
